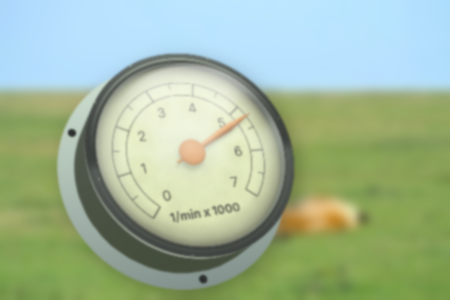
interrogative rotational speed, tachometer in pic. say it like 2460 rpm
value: 5250 rpm
